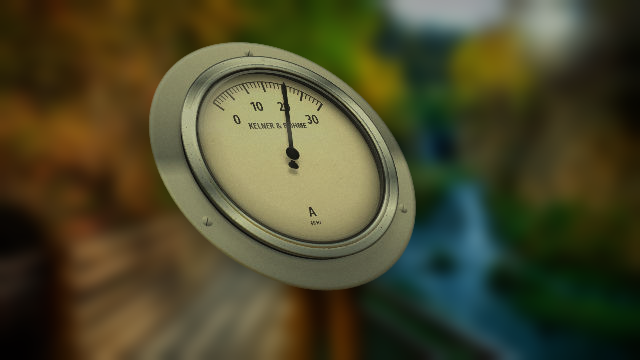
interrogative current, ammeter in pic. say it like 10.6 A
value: 20 A
